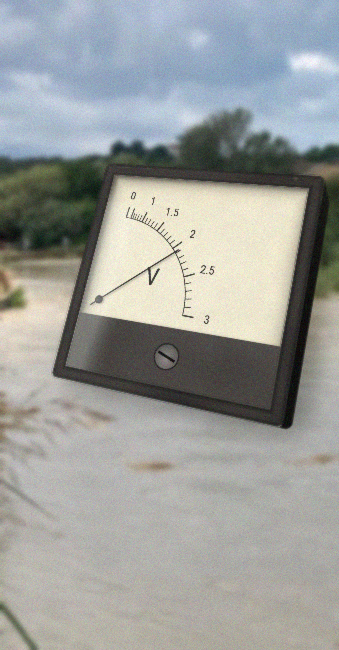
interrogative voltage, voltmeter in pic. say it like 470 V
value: 2.1 V
